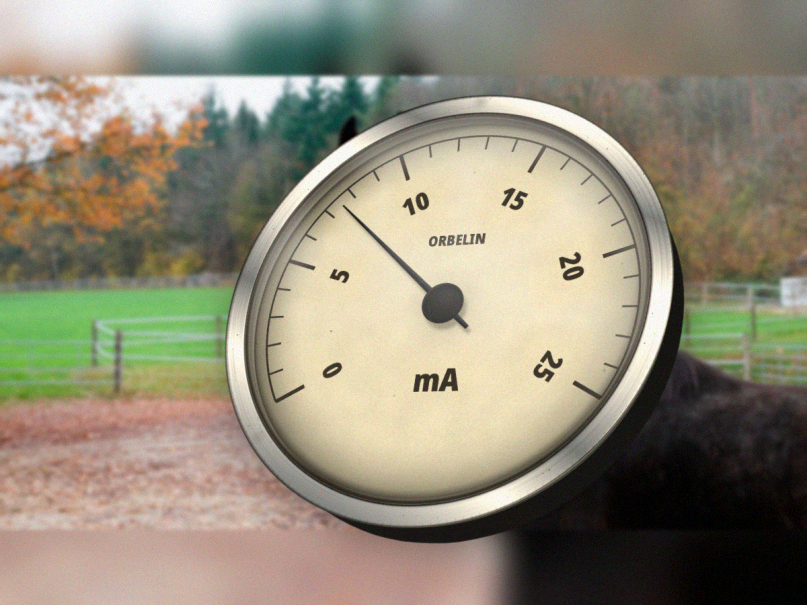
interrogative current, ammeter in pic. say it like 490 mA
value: 7.5 mA
